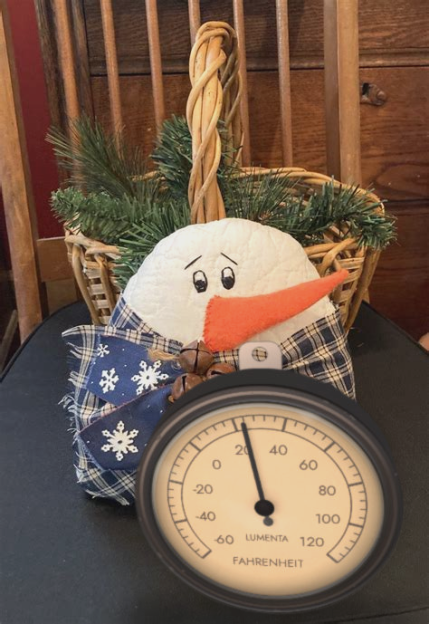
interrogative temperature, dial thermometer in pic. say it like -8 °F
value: 24 °F
